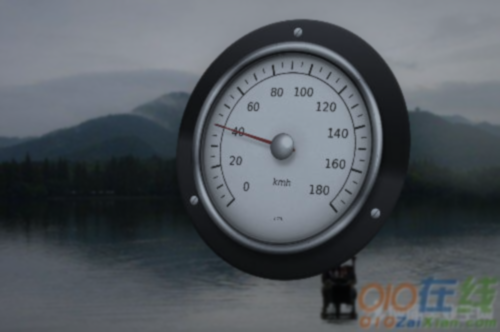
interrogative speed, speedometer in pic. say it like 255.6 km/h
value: 40 km/h
